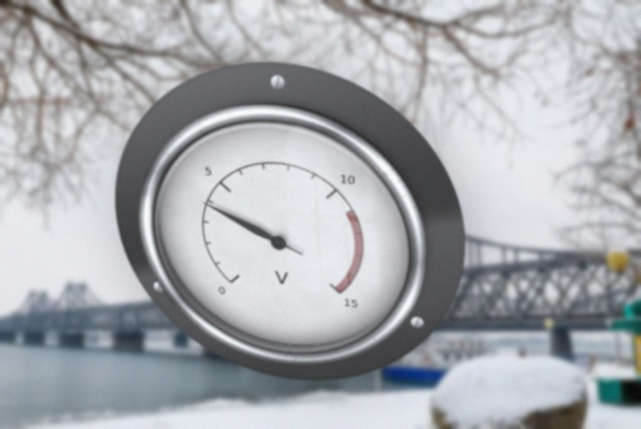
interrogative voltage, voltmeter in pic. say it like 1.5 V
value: 4 V
